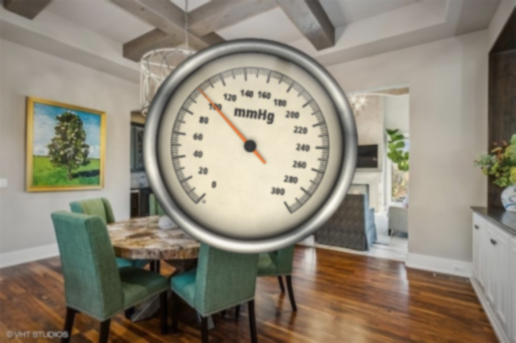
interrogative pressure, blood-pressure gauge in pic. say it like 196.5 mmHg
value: 100 mmHg
